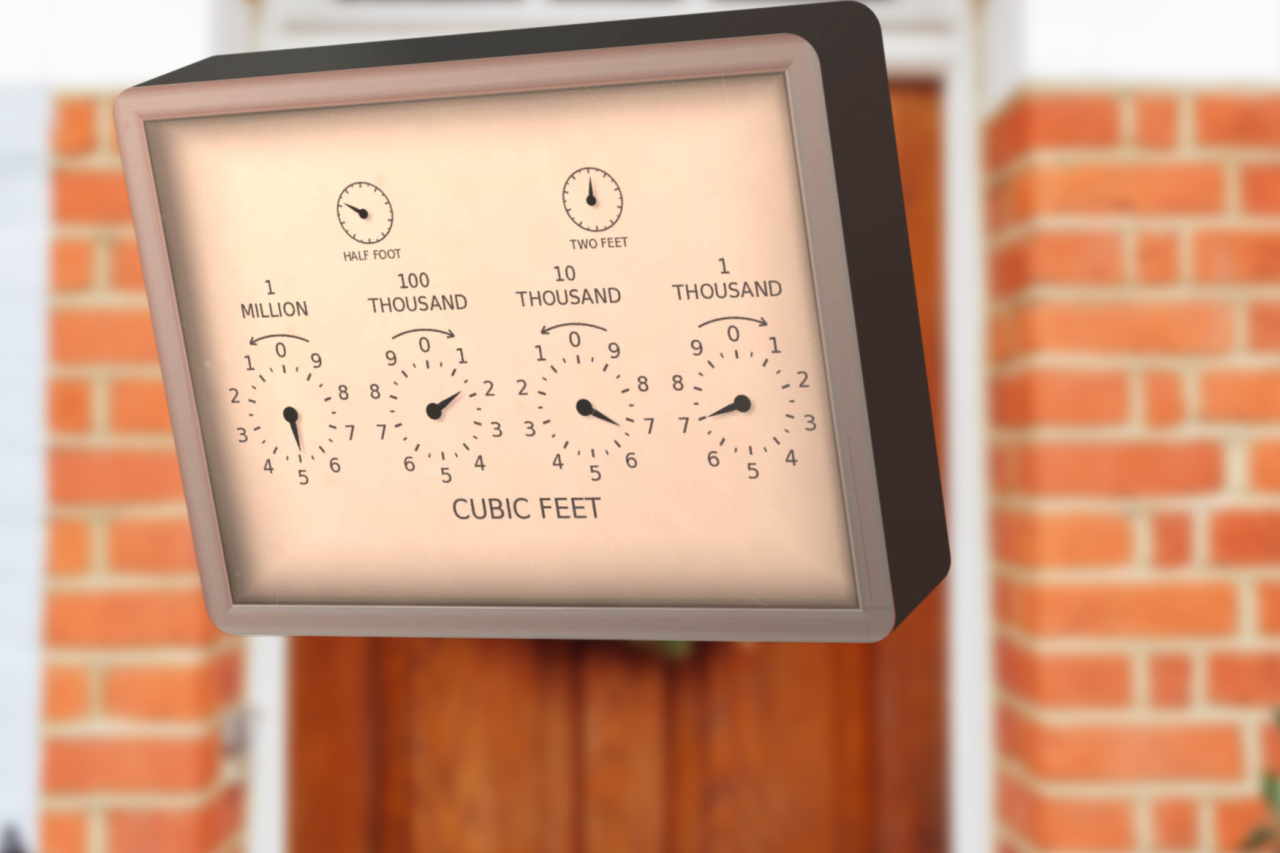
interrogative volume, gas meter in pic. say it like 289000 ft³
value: 516700 ft³
